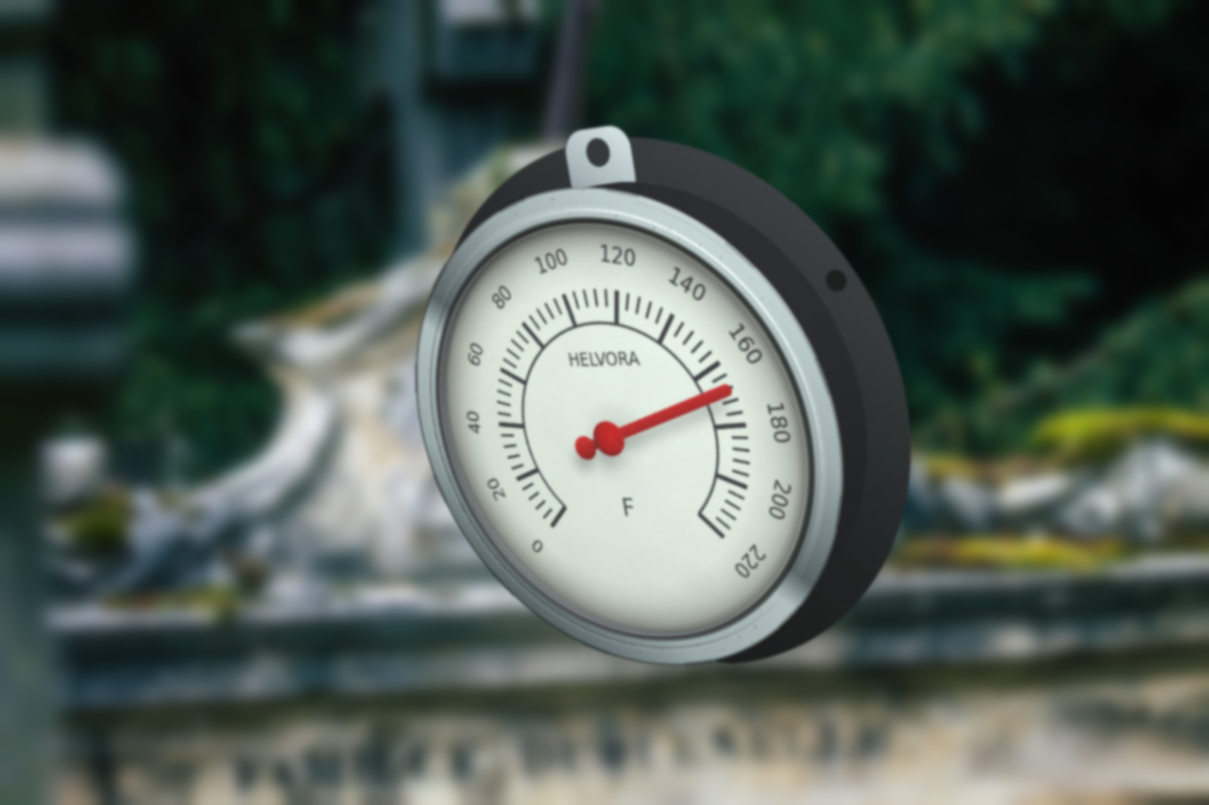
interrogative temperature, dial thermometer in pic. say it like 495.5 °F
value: 168 °F
